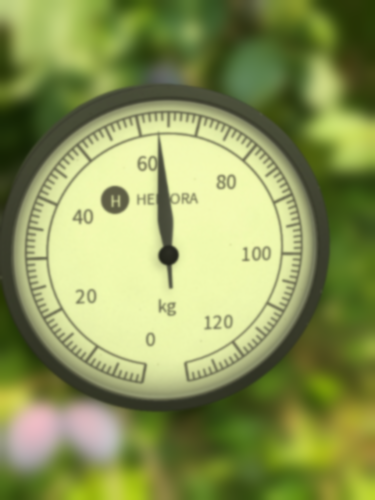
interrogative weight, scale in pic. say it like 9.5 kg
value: 63 kg
